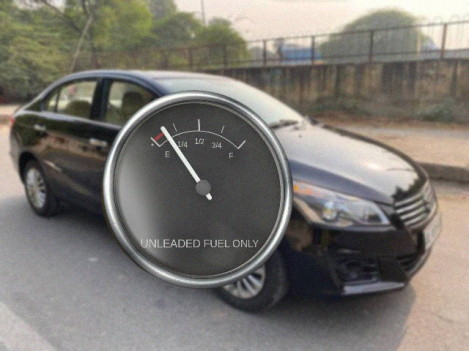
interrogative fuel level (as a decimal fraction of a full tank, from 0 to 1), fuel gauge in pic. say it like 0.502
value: 0.125
